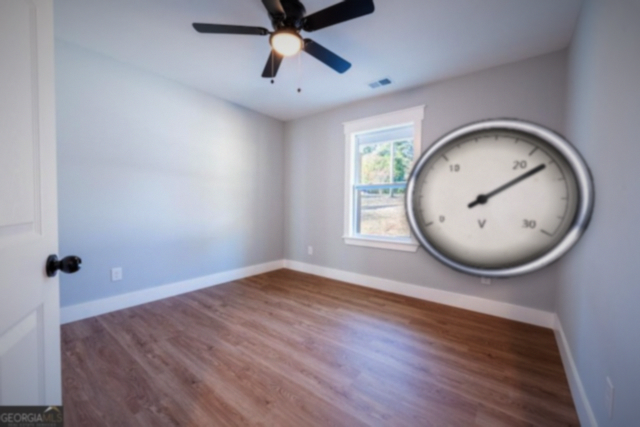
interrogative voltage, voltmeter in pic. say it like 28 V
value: 22 V
